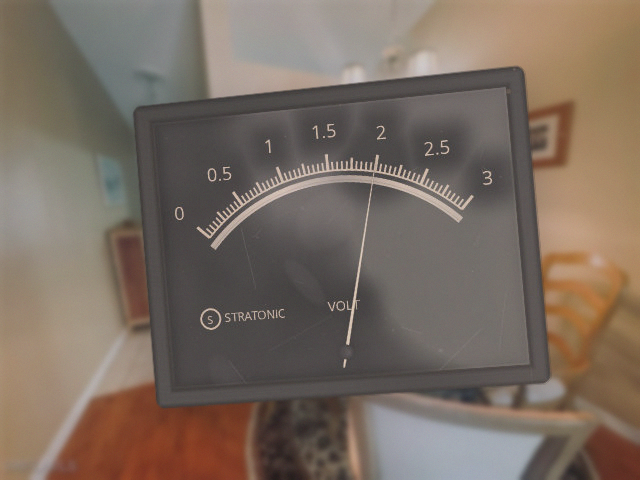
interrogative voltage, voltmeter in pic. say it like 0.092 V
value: 2 V
